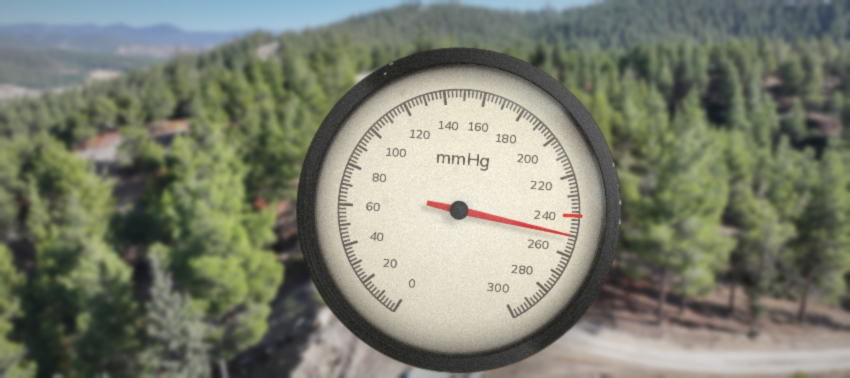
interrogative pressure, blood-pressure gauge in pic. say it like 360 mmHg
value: 250 mmHg
